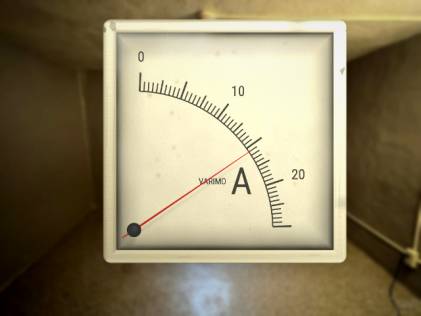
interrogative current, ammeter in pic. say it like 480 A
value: 15.5 A
